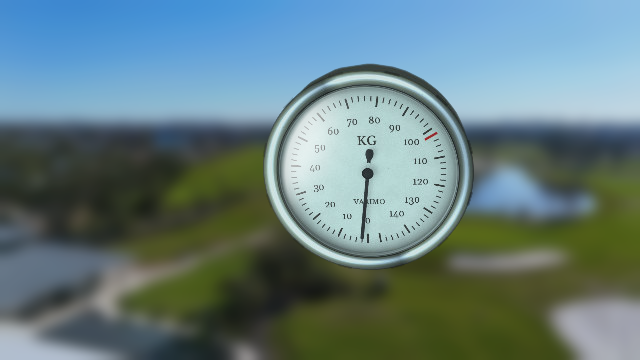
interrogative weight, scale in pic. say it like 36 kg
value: 2 kg
